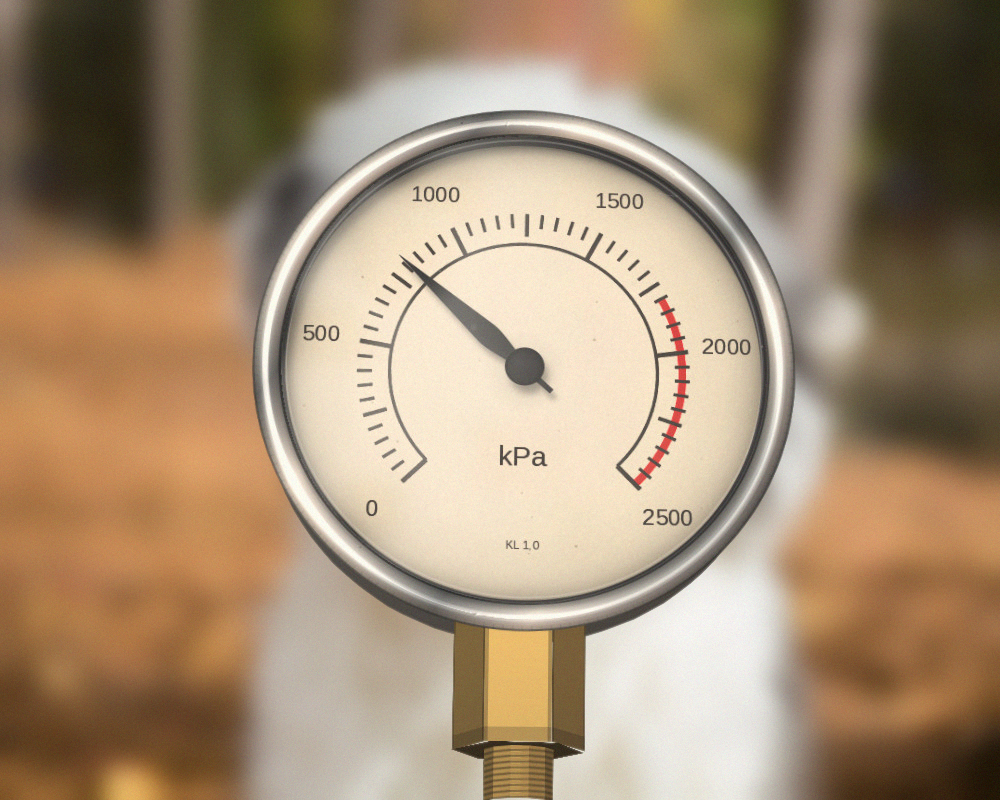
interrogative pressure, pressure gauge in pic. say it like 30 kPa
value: 800 kPa
